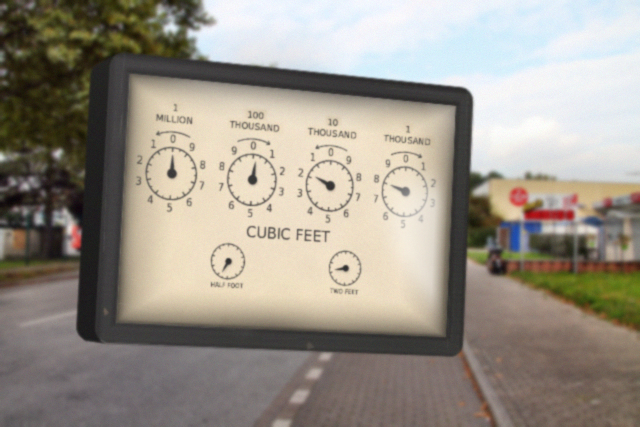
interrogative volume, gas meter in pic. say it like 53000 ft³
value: 1800 ft³
